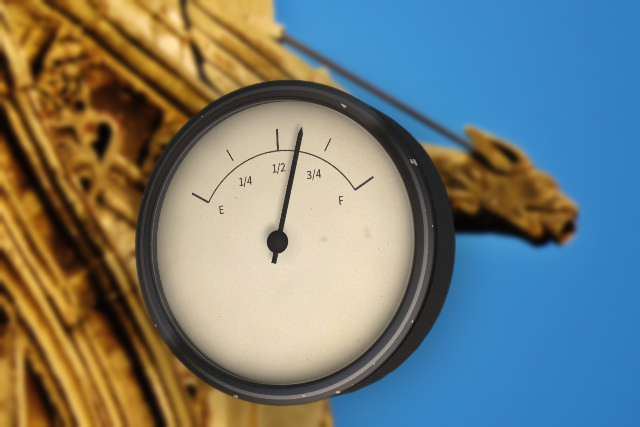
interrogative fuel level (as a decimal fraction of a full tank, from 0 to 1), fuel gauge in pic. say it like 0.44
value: 0.625
